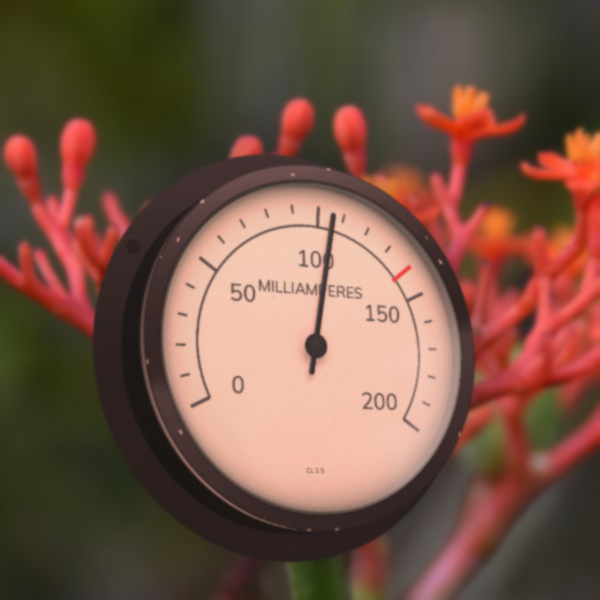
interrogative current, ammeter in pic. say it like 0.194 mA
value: 105 mA
